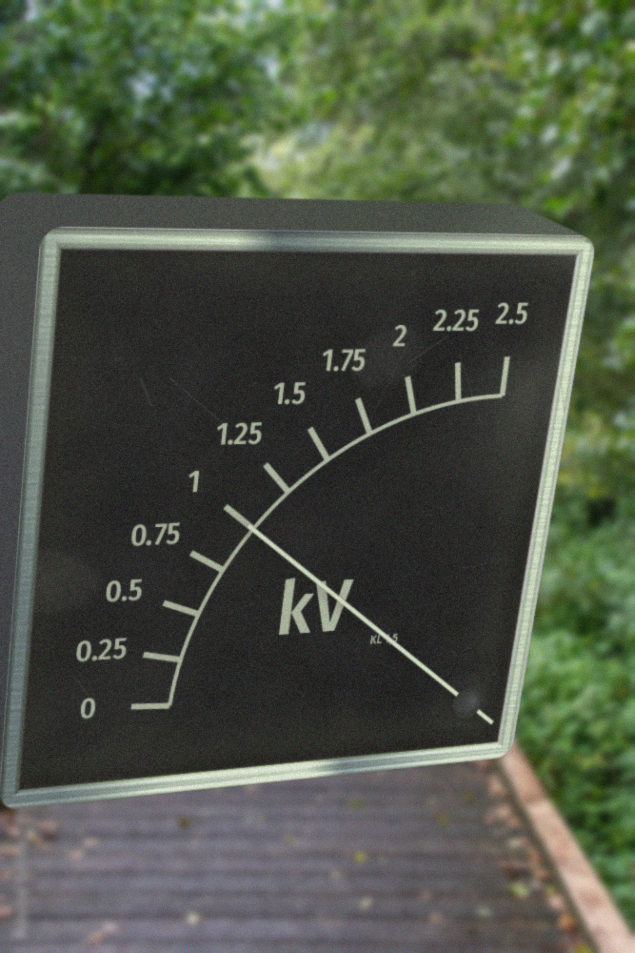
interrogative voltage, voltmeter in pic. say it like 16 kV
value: 1 kV
